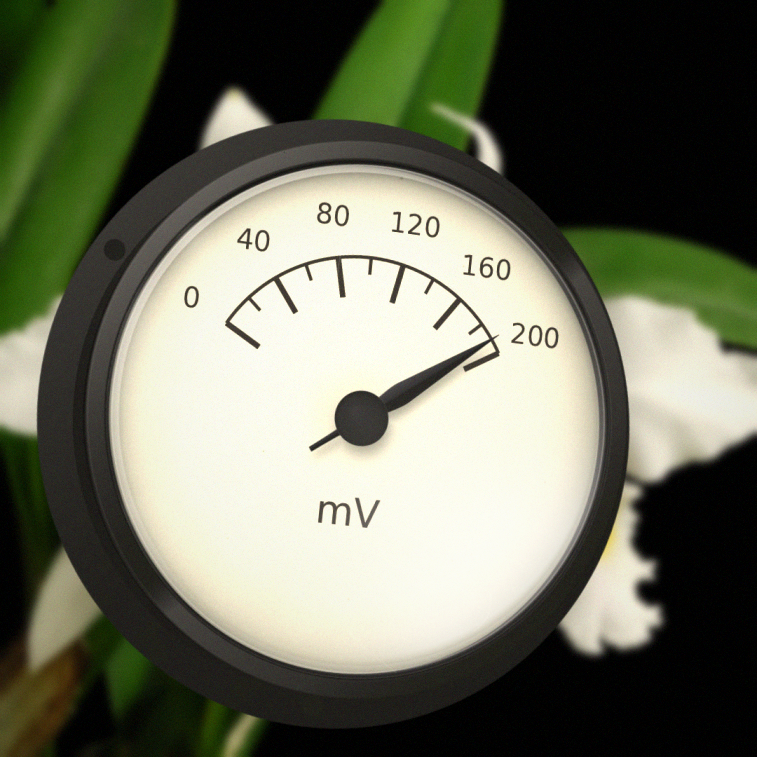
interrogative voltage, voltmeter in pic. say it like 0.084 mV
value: 190 mV
